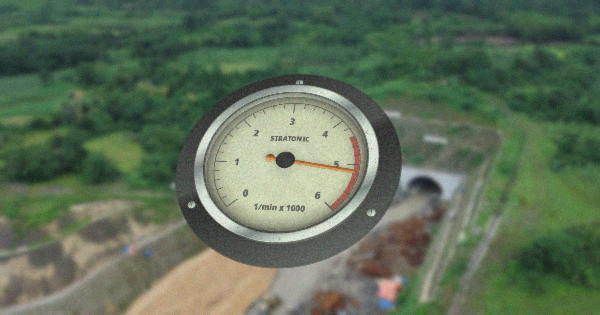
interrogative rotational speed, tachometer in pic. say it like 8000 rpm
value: 5200 rpm
